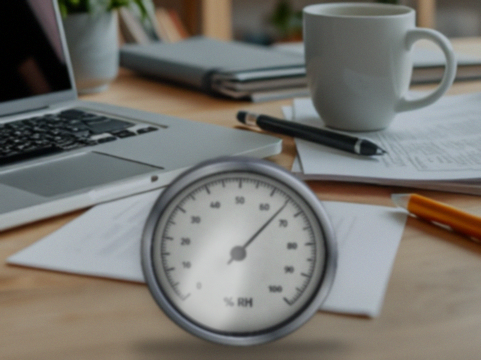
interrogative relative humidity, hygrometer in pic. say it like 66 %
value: 65 %
